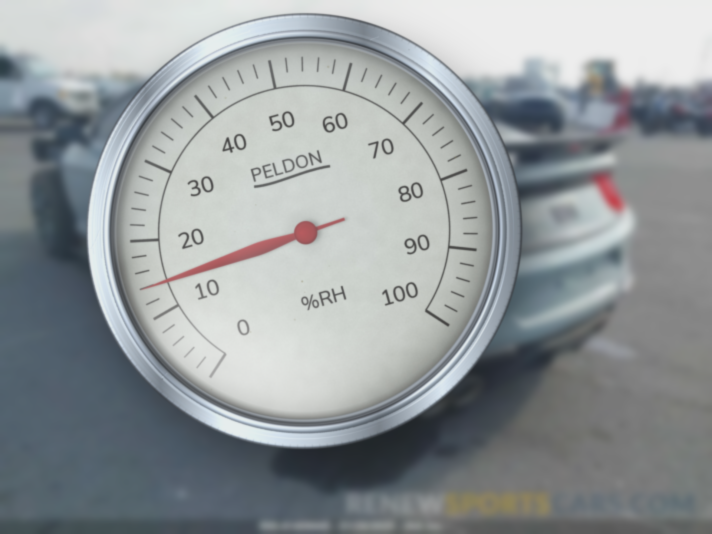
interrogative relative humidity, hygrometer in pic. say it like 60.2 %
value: 14 %
